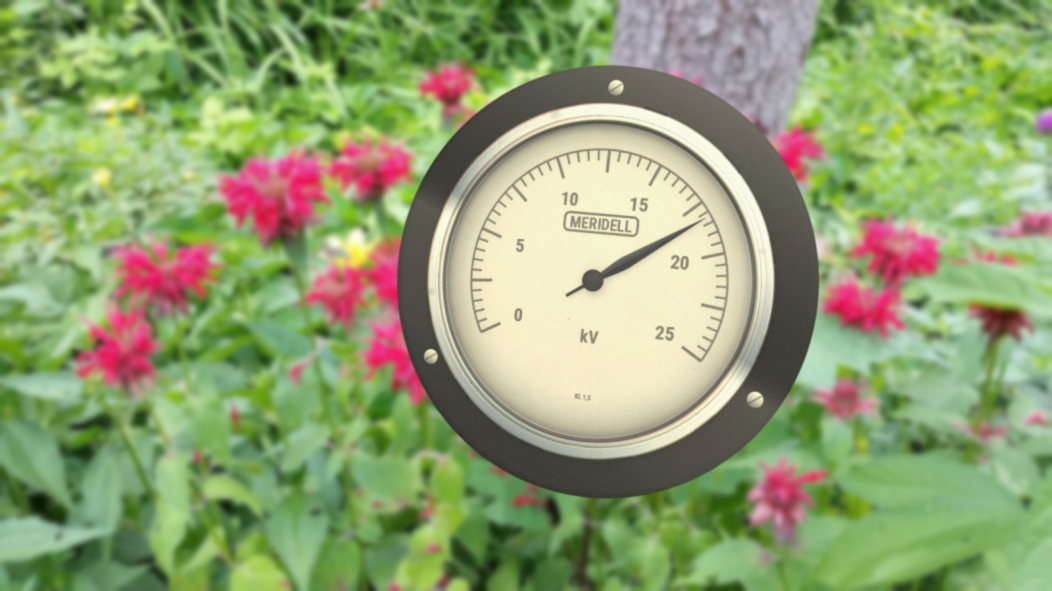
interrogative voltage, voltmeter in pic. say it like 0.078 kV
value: 18.25 kV
